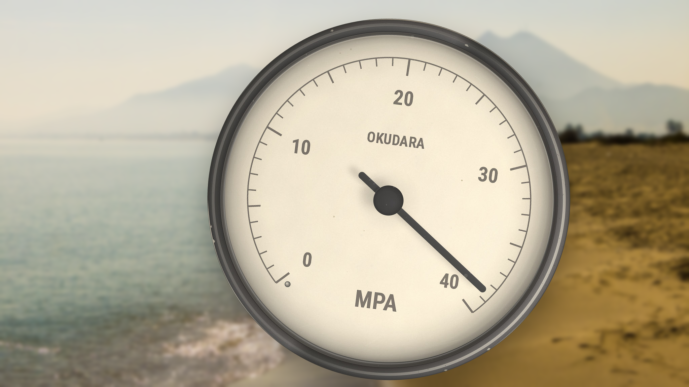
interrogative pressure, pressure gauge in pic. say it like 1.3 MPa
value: 38.5 MPa
